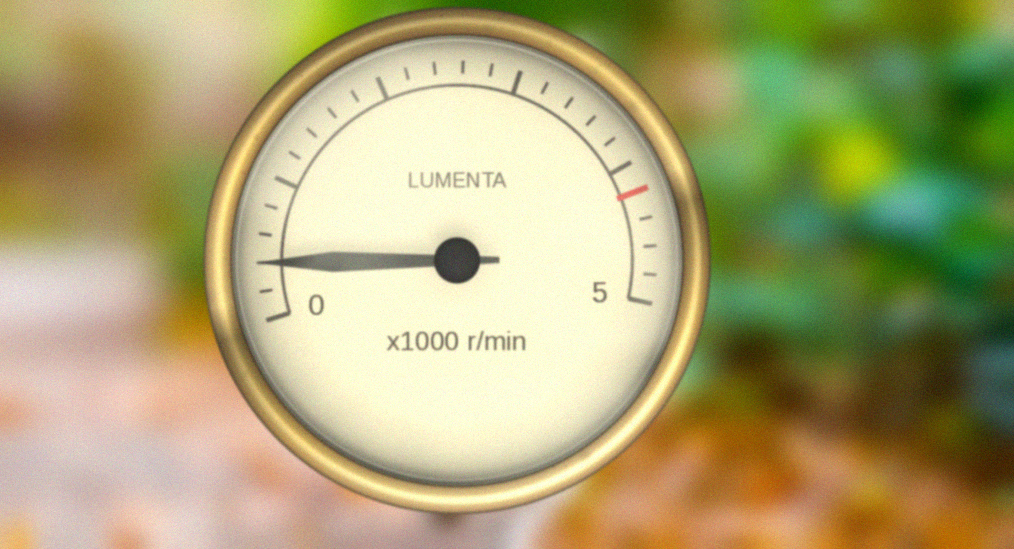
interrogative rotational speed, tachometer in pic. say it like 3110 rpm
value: 400 rpm
